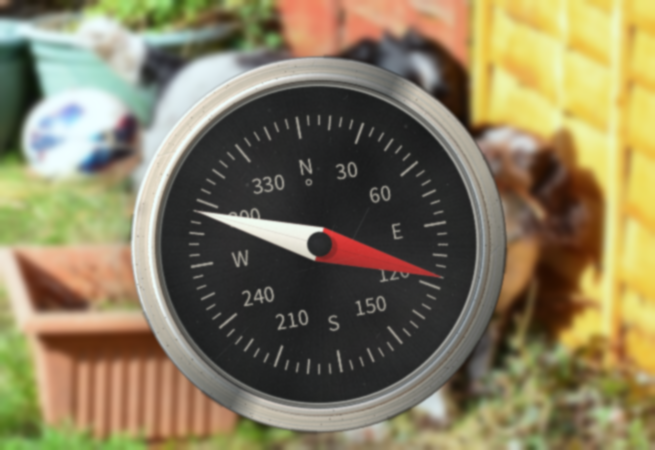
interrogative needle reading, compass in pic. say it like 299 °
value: 115 °
